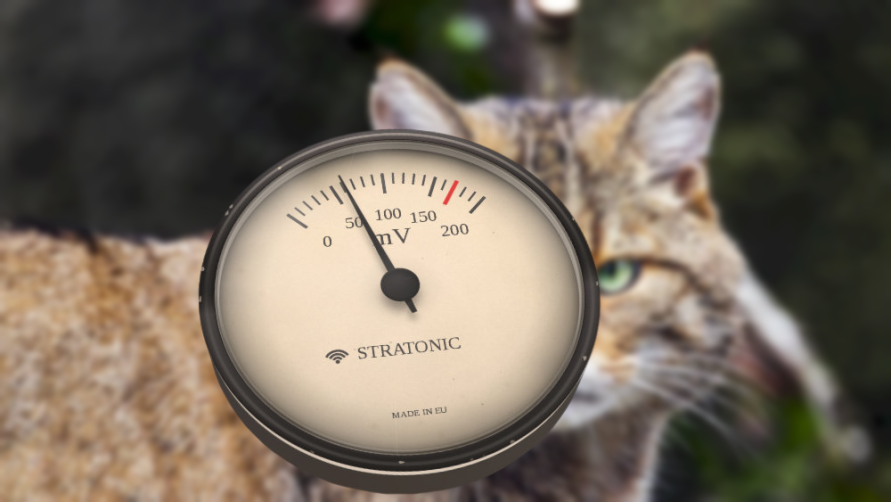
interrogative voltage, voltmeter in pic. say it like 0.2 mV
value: 60 mV
